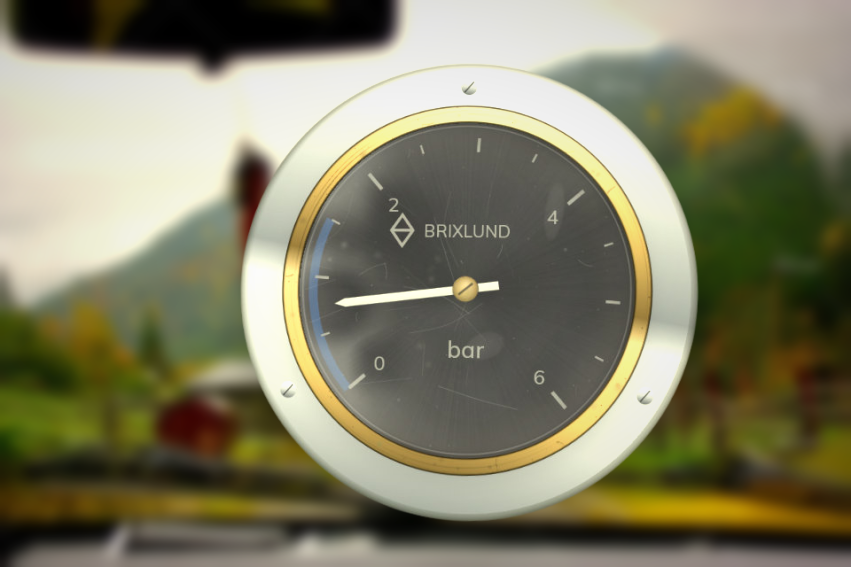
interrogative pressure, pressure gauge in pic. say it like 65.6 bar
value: 0.75 bar
